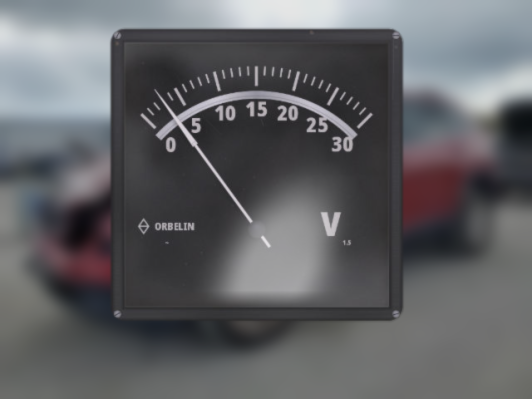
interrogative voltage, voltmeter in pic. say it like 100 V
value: 3 V
